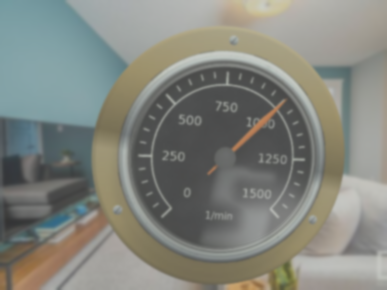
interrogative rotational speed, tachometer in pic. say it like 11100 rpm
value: 1000 rpm
